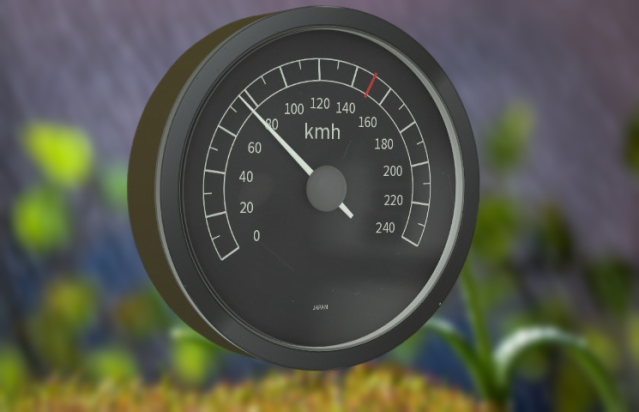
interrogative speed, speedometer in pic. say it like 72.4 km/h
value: 75 km/h
